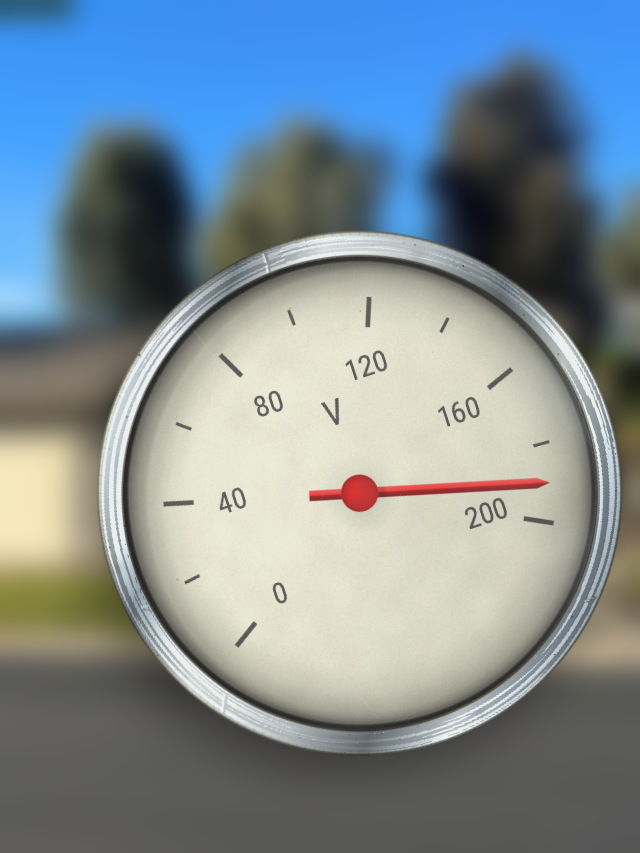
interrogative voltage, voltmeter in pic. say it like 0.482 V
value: 190 V
